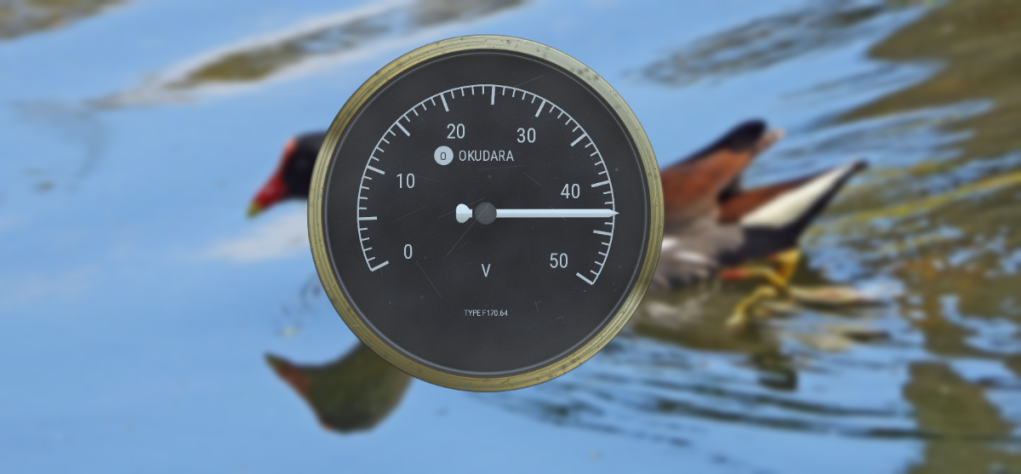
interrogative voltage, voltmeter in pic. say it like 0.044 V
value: 43 V
